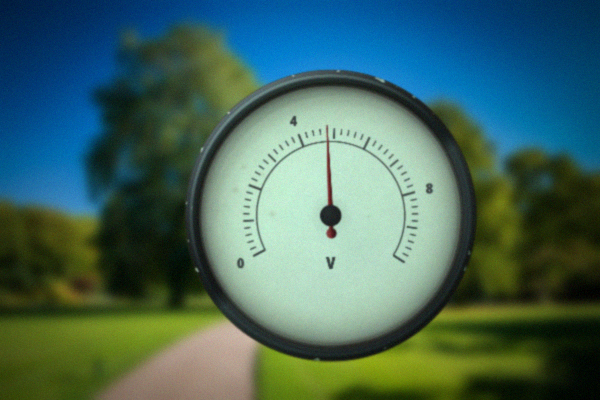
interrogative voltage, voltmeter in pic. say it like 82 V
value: 4.8 V
